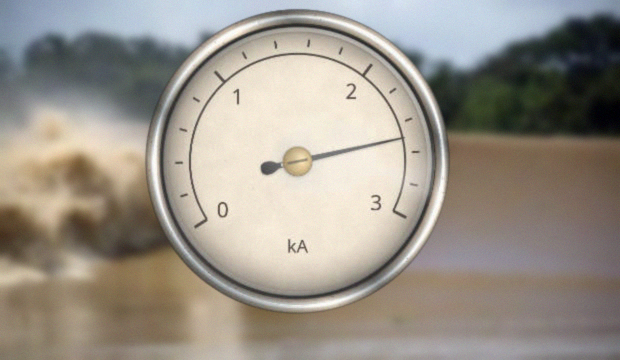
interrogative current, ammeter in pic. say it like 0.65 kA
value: 2.5 kA
